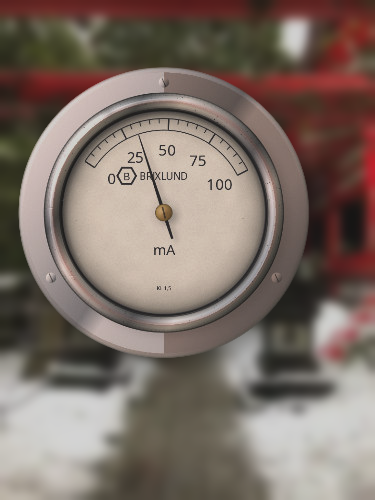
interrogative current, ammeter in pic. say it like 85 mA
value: 32.5 mA
